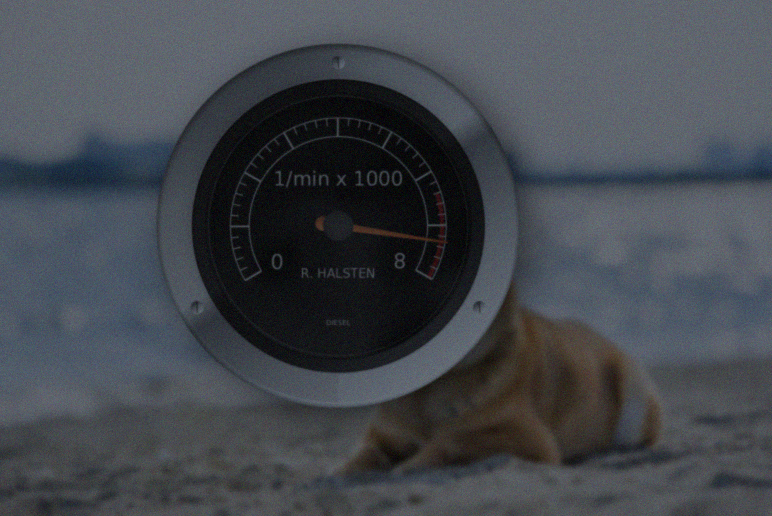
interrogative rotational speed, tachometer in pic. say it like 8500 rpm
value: 7300 rpm
